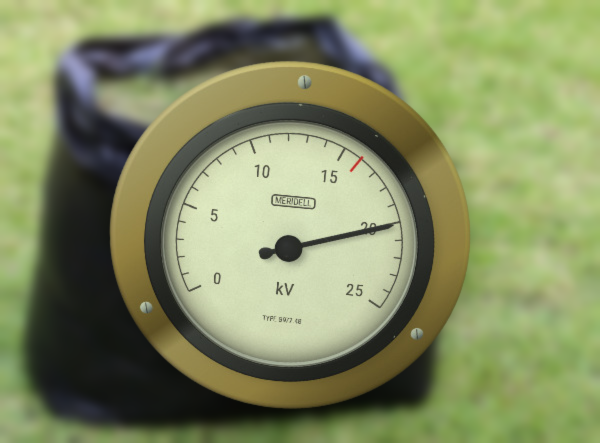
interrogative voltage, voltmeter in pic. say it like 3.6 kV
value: 20 kV
